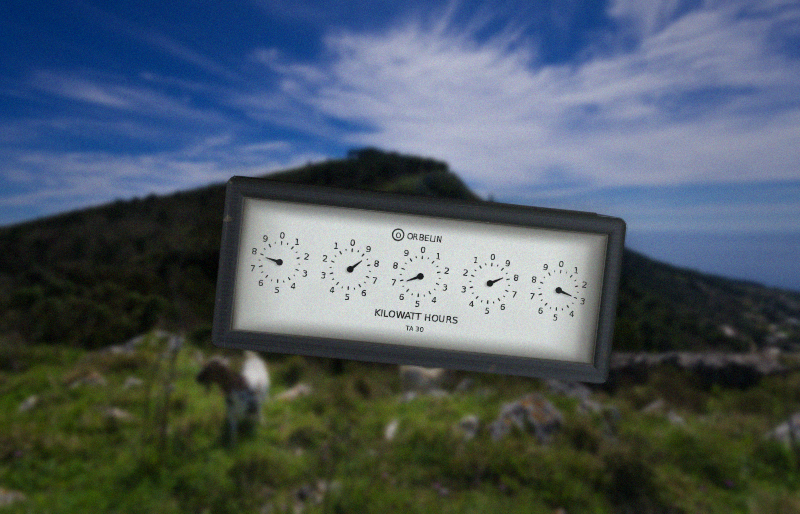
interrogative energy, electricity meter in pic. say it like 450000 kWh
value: 78683 kWh
